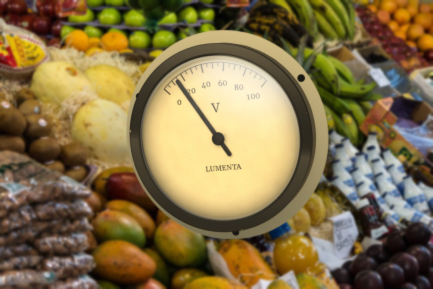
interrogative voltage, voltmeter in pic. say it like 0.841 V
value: 15 V
